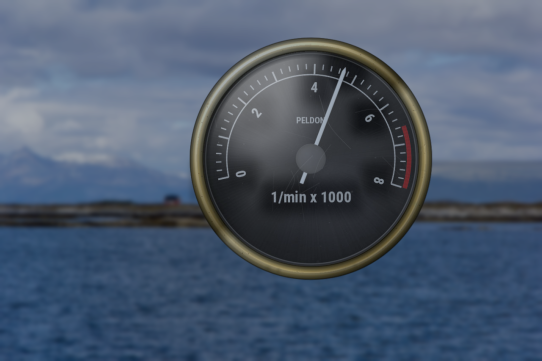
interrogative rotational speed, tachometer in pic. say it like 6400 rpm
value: 4700 rpm
